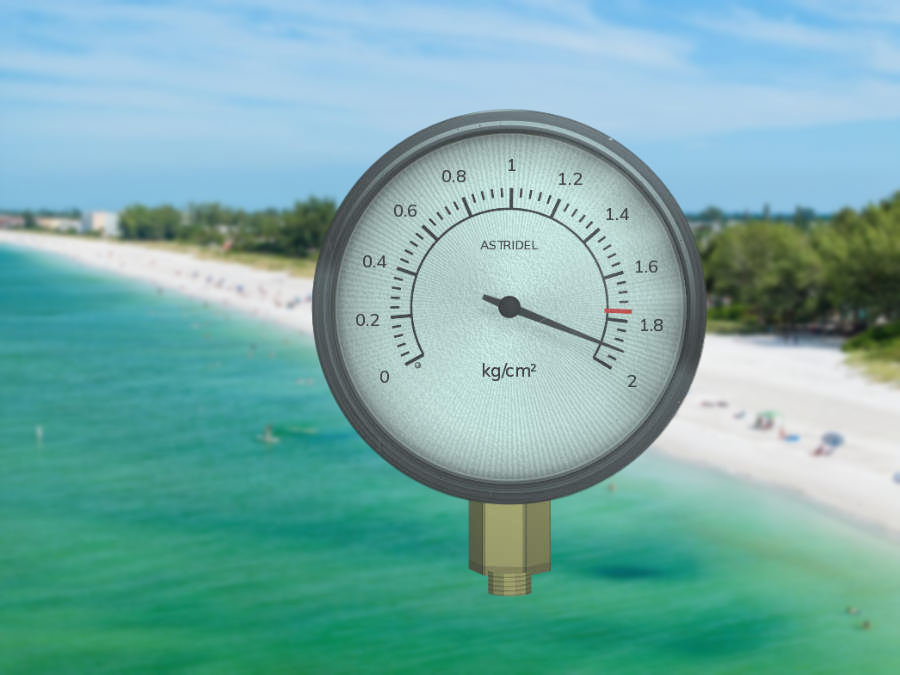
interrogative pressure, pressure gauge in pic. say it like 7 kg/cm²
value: 1.92 kg/cm²
